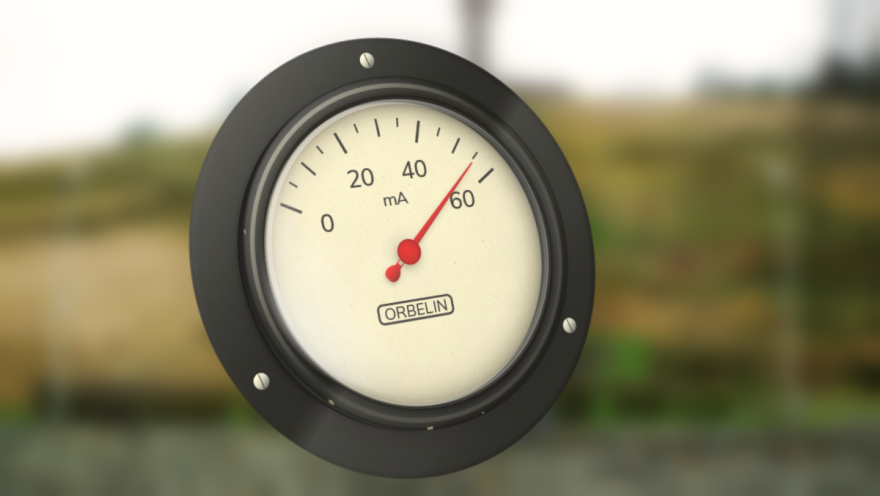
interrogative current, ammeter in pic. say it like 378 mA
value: 55 mA
